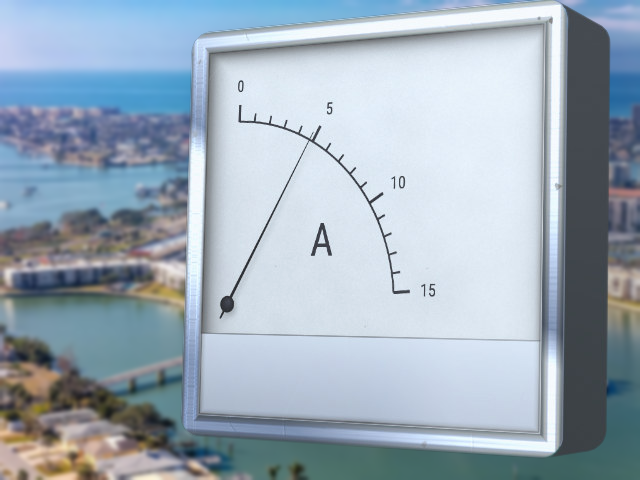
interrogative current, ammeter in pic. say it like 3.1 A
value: 5 A
